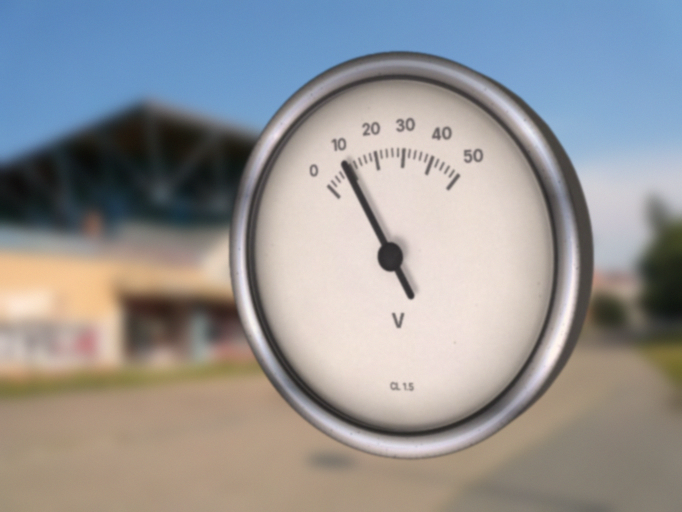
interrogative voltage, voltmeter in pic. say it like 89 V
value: 10 V
